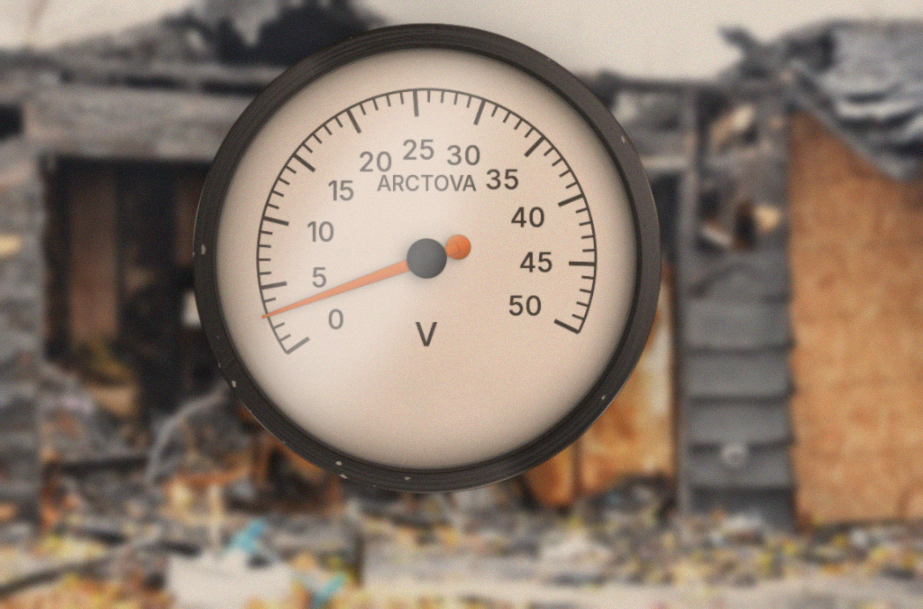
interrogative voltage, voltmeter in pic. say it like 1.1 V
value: 3 V
